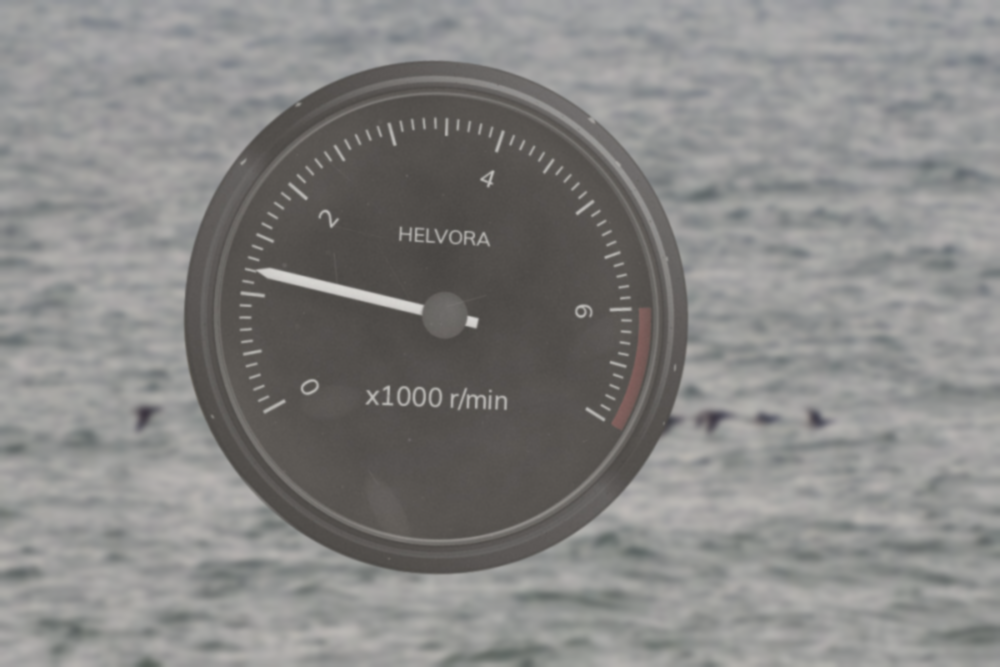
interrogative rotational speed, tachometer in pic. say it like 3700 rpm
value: 1200 rpm
